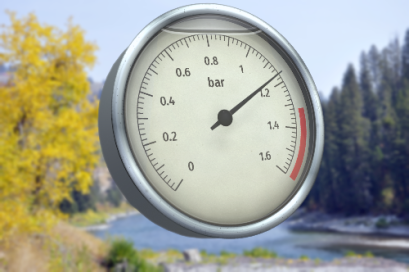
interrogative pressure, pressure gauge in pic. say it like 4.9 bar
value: 1.16 bar
